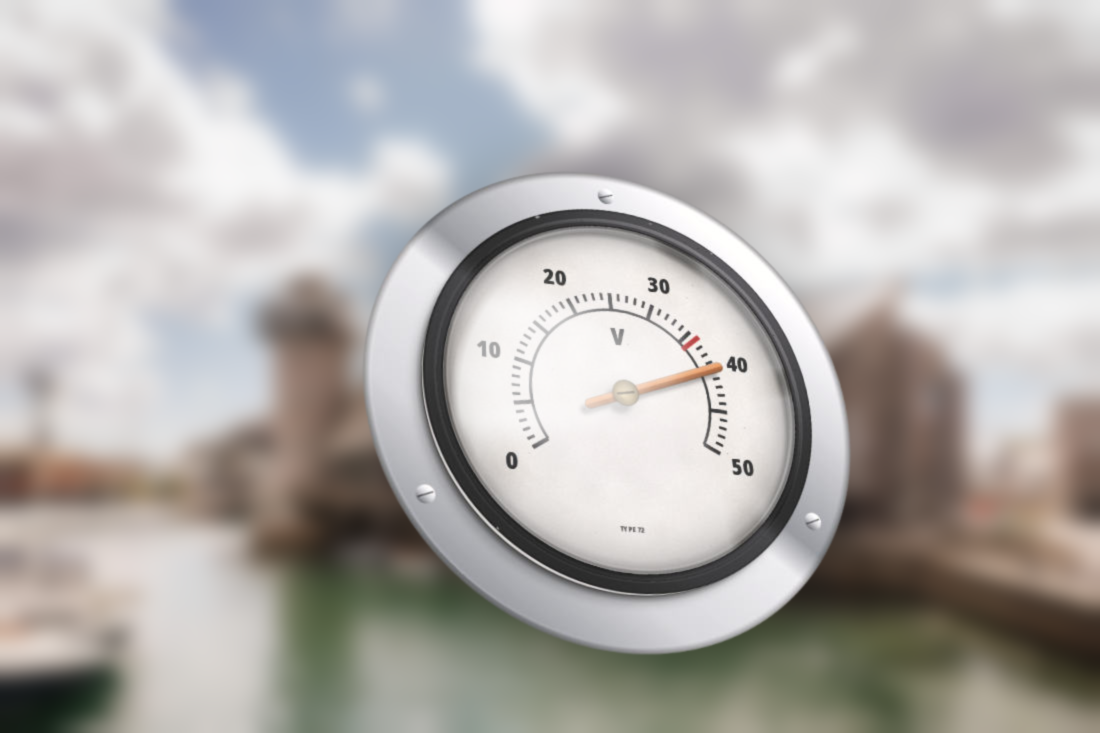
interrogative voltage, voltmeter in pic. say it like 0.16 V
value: 40 V
